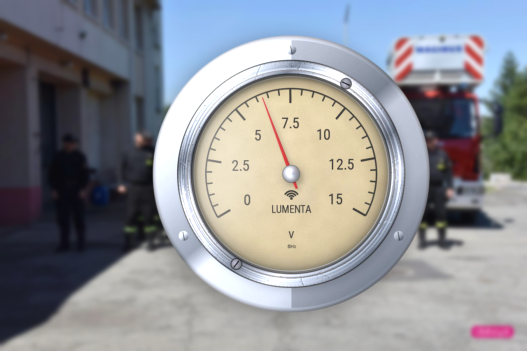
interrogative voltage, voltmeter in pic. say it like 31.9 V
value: 6.25 V
